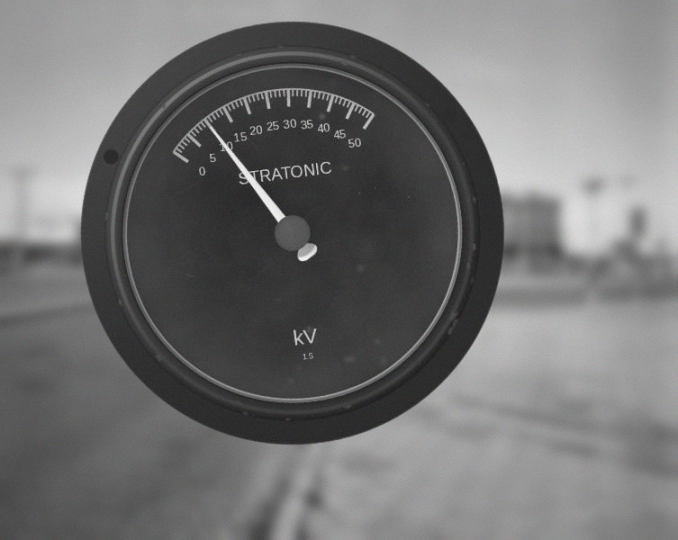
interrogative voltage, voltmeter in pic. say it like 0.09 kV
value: 10 kV
